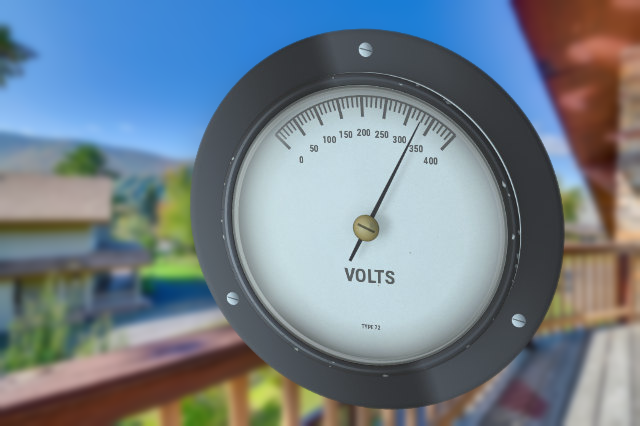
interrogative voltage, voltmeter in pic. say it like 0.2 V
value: 330 V
